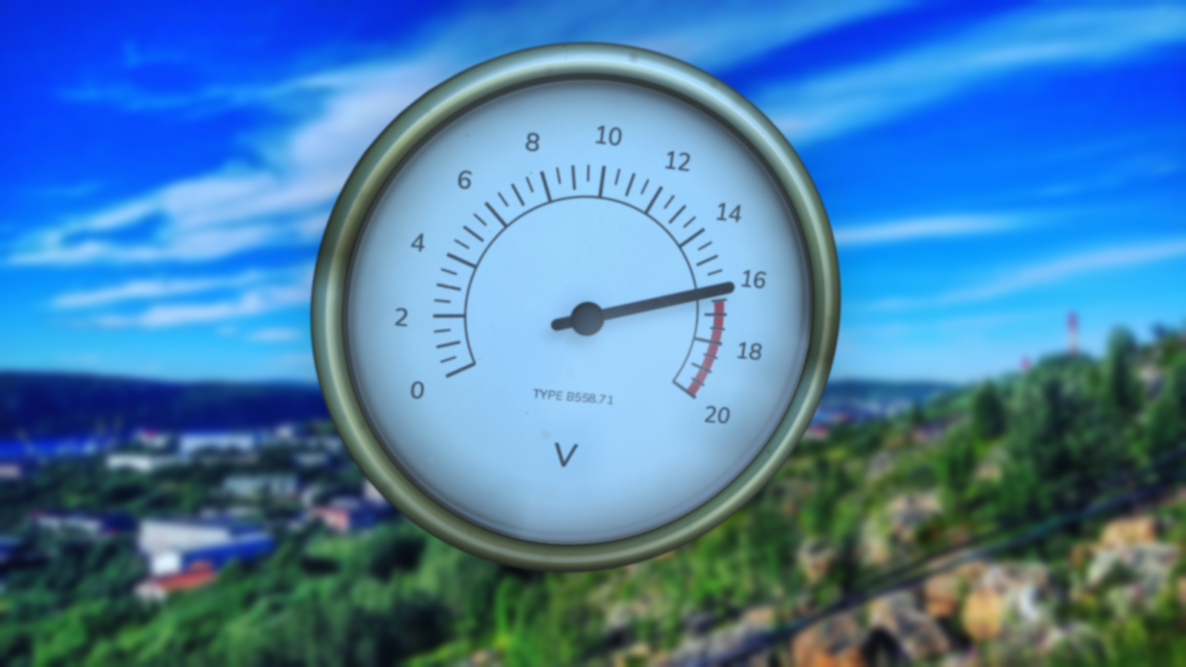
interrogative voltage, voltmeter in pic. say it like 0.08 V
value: 16 V
